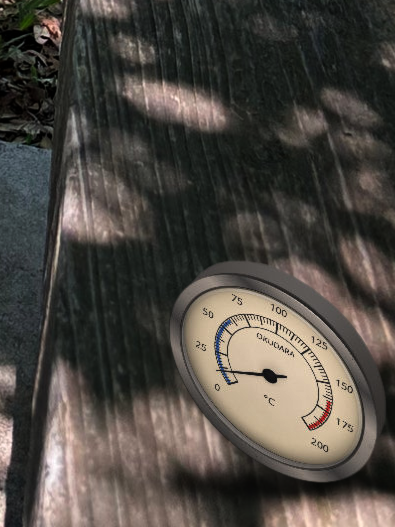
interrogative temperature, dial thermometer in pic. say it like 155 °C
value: 12.5 °C
